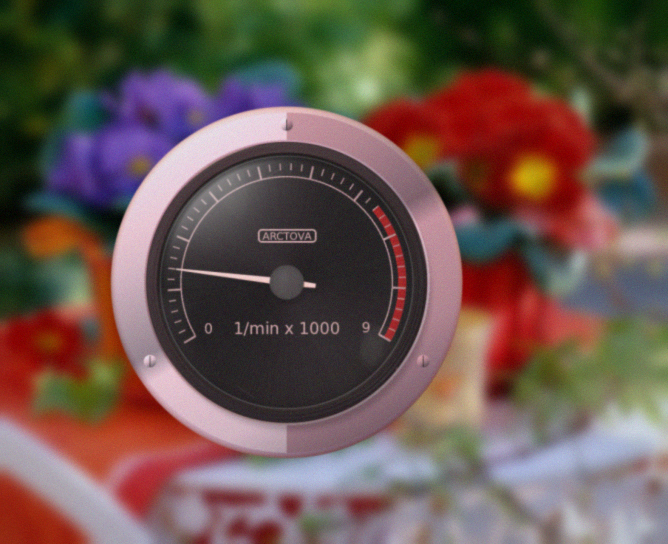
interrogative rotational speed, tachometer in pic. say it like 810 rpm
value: 1400 rpm
